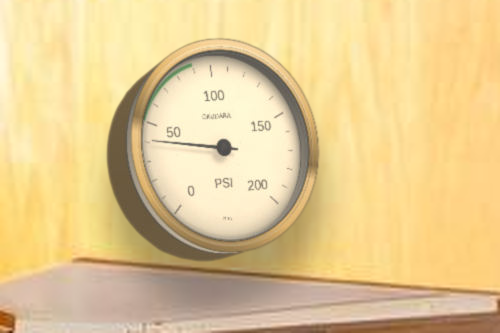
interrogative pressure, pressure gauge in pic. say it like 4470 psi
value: 40 psi
